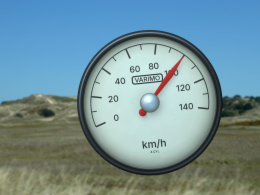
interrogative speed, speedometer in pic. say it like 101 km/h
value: 100 km/h
